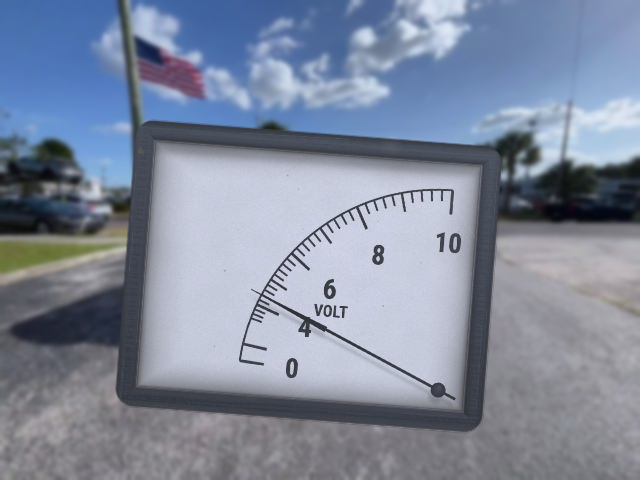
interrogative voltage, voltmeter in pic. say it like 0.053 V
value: 4.4 V
